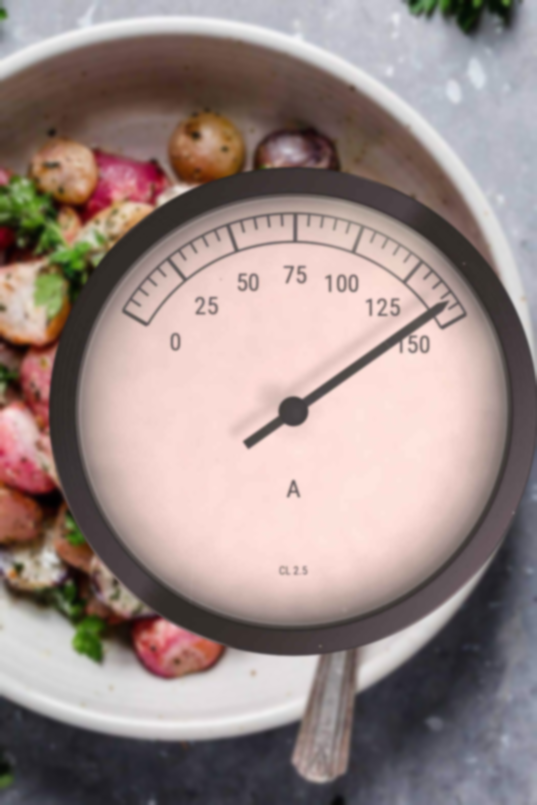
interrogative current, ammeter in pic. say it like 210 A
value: 142.5 A
